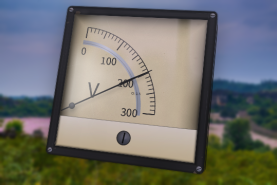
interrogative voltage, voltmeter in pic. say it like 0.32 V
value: 200 V
